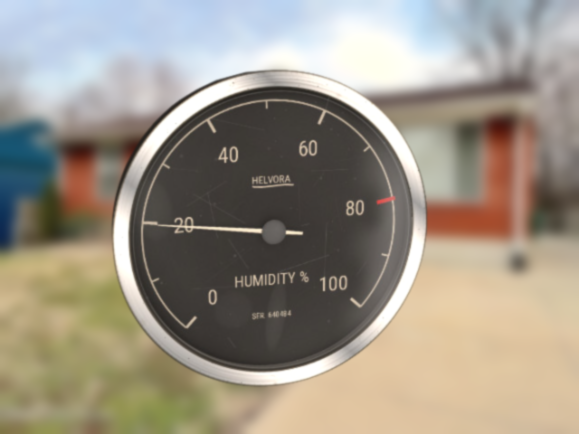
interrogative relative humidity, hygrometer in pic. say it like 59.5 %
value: 20 %
